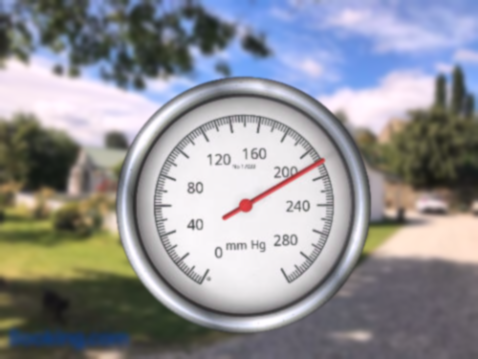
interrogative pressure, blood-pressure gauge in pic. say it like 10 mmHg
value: 210 mmHg
